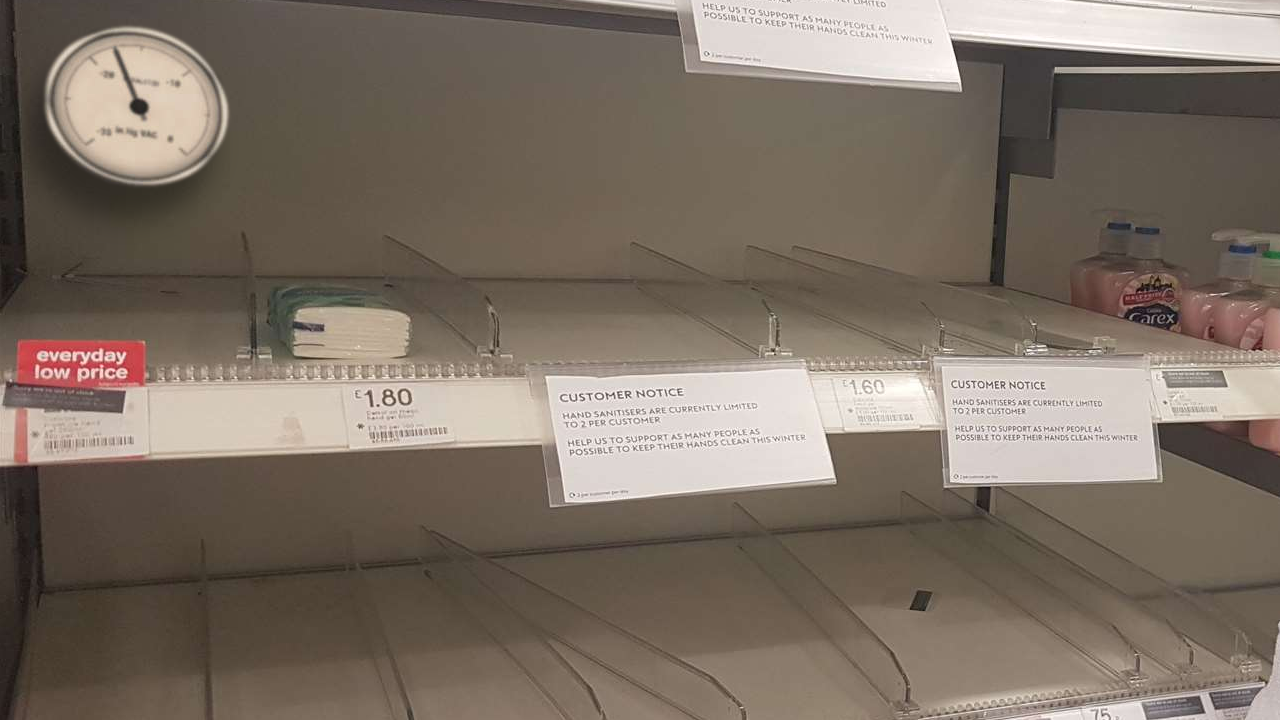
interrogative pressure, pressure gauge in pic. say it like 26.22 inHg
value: -17.5 inHg
